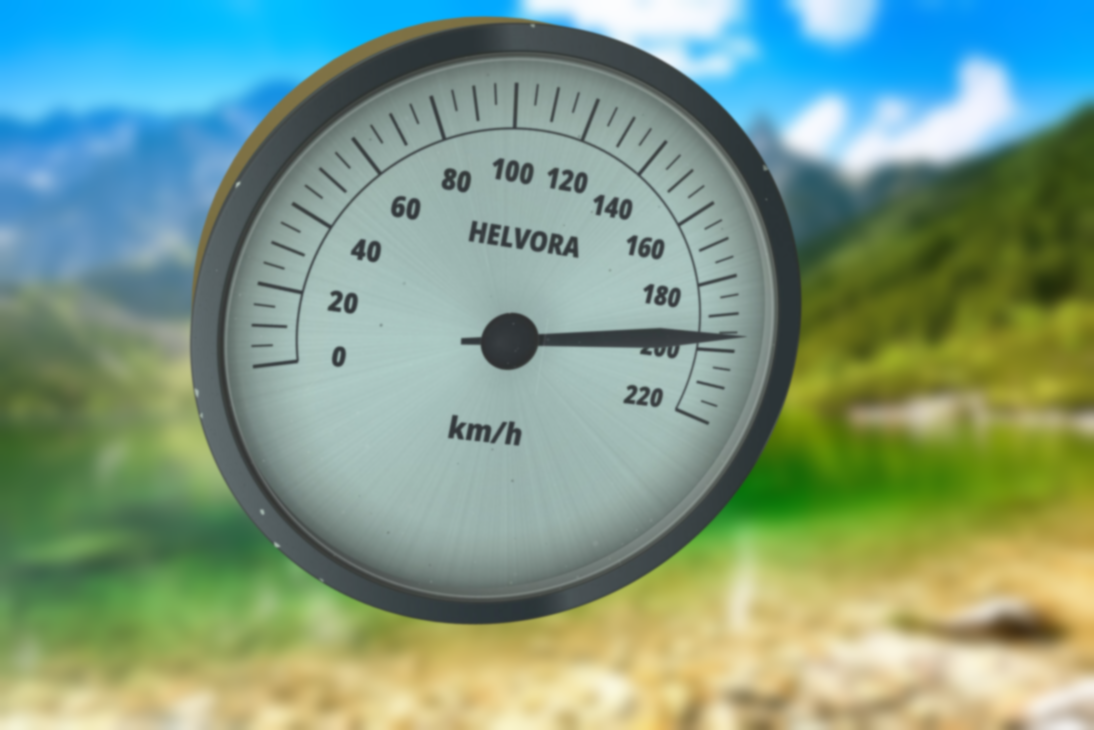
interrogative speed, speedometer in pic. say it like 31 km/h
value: 195 km/h
